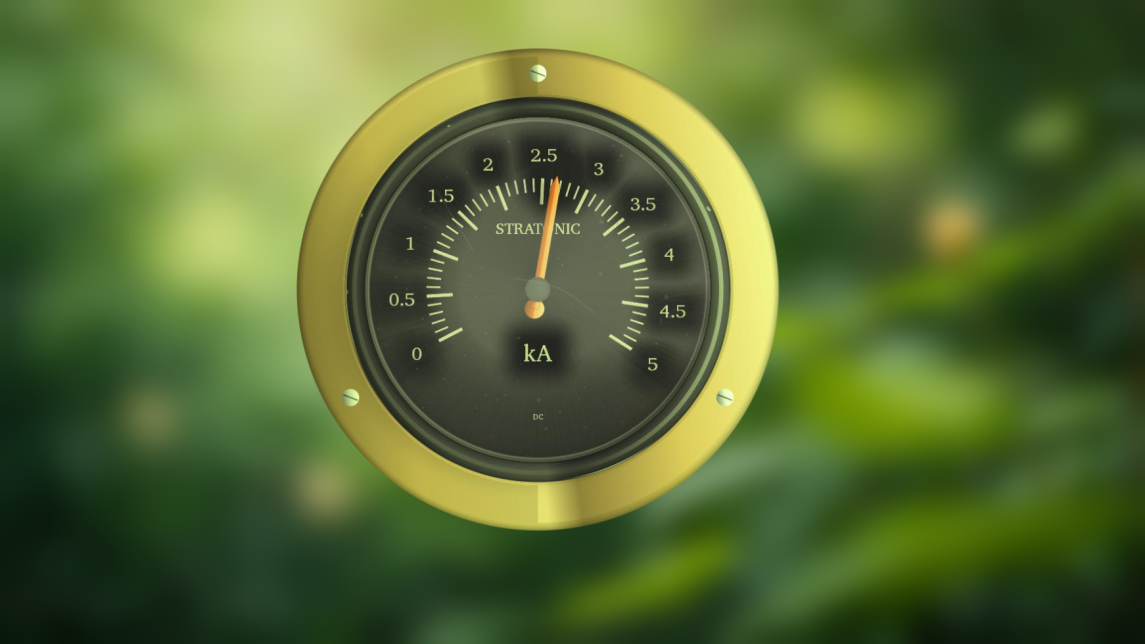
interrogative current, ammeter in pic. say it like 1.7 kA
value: 2.65 kA
